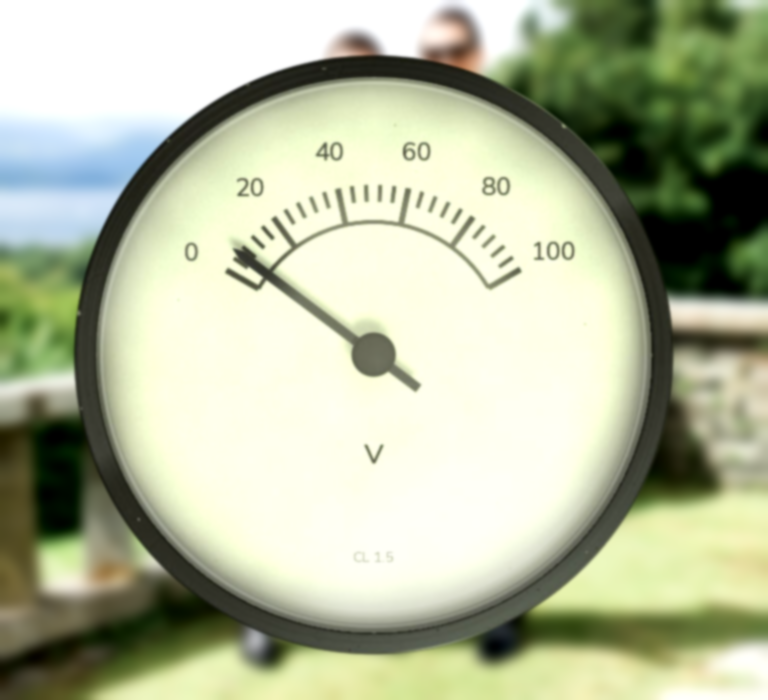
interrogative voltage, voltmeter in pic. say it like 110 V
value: 6 V
